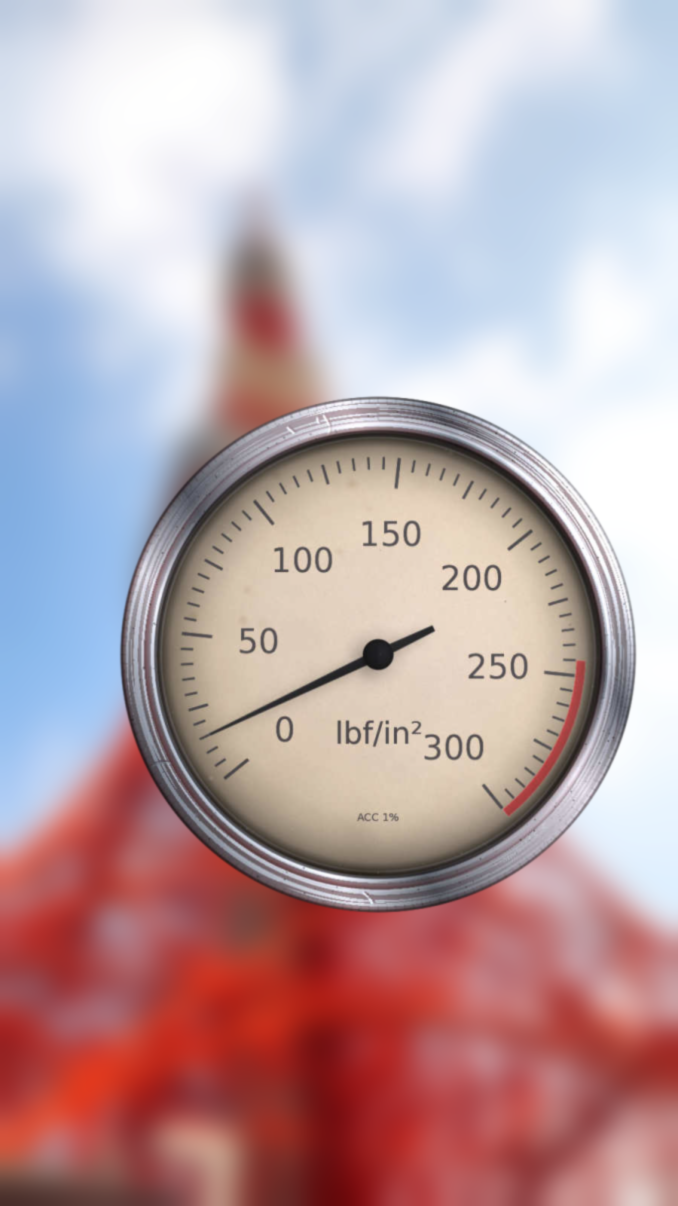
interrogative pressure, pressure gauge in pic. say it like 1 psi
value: 15 psi
